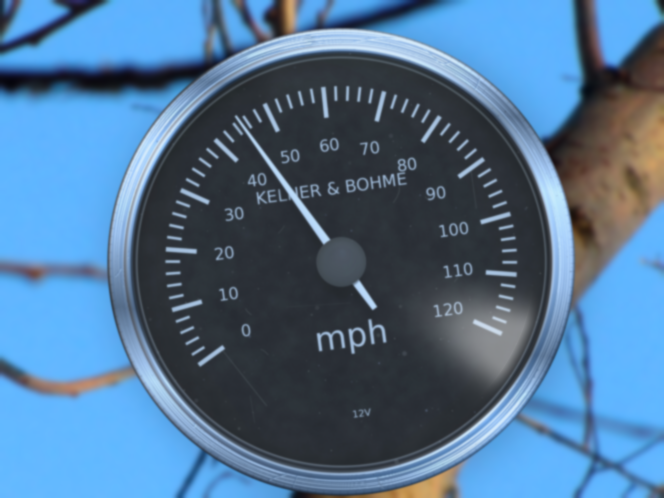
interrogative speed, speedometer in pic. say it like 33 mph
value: 45 mph
